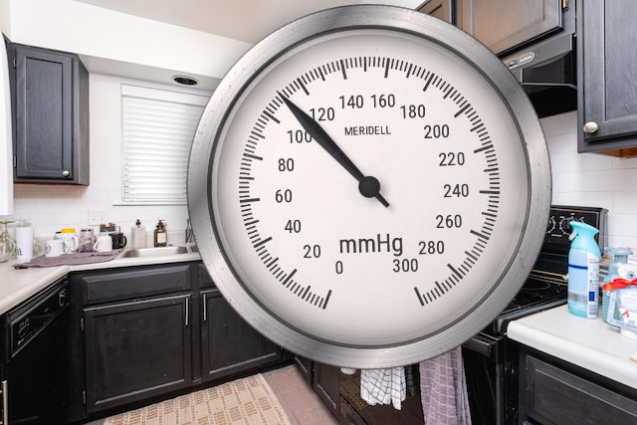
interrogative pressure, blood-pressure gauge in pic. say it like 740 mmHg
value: 110 mmHg
